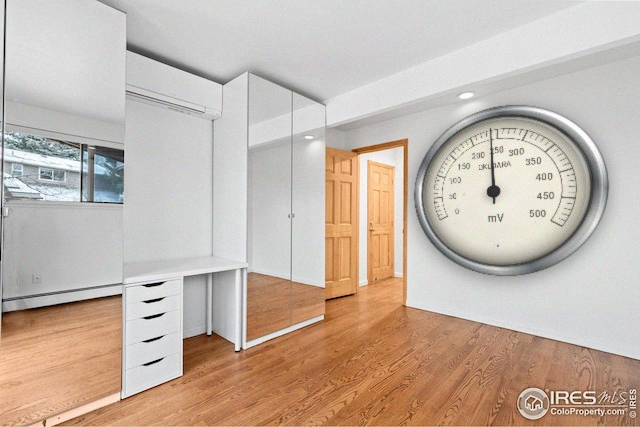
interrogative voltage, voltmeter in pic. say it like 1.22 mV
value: 240 mV
